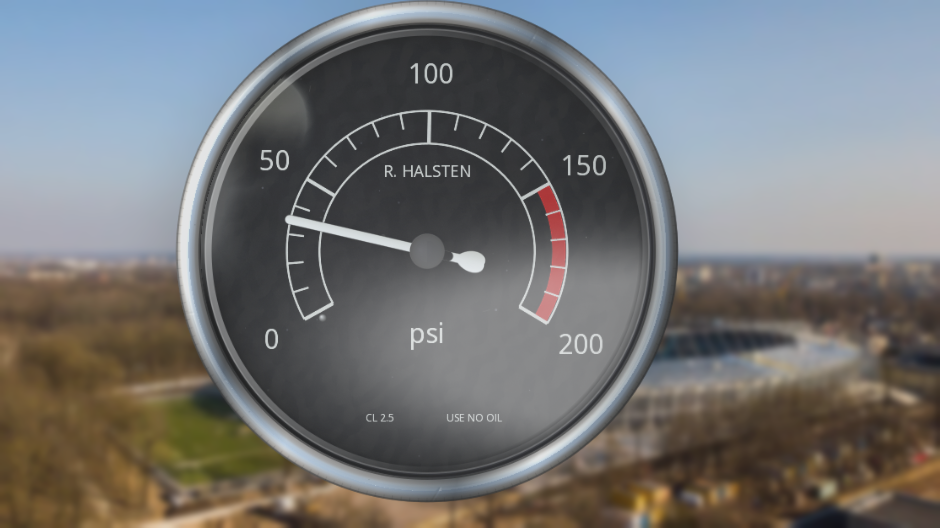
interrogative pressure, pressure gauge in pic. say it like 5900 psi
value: 35 psi
